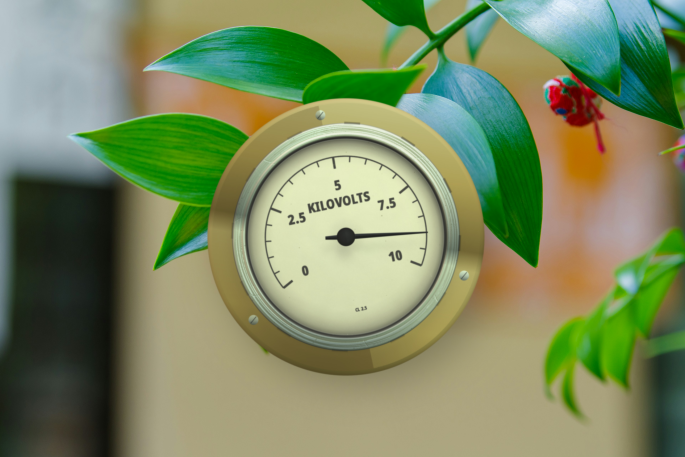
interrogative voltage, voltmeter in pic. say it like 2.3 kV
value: 9 kV
